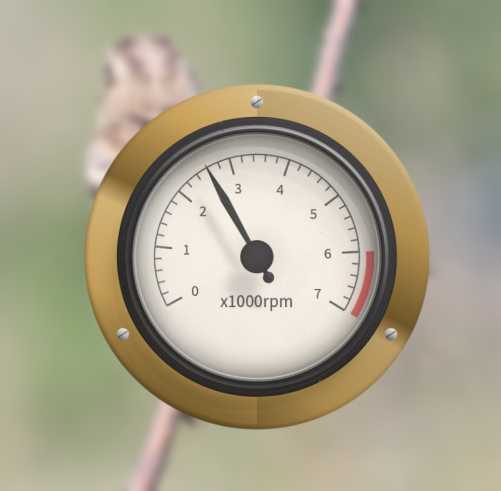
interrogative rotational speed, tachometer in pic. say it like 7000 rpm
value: 2600 rpm
